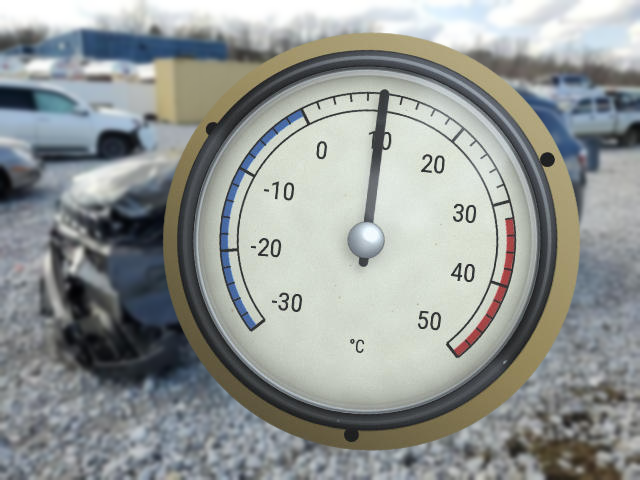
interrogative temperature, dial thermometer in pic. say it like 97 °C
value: 10 °C
